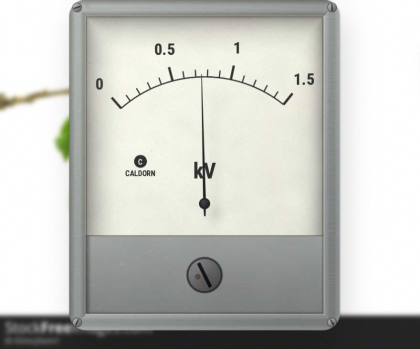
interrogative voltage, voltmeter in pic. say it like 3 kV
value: 0.75 kV
